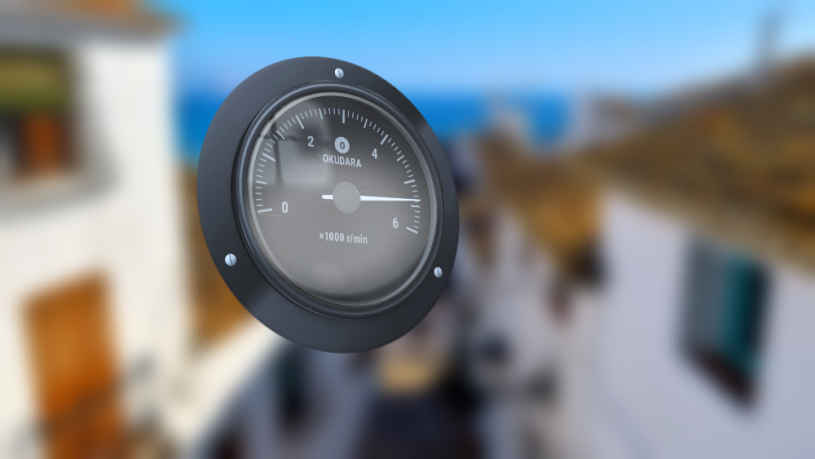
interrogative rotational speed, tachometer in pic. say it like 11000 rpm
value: 5400 rpm
